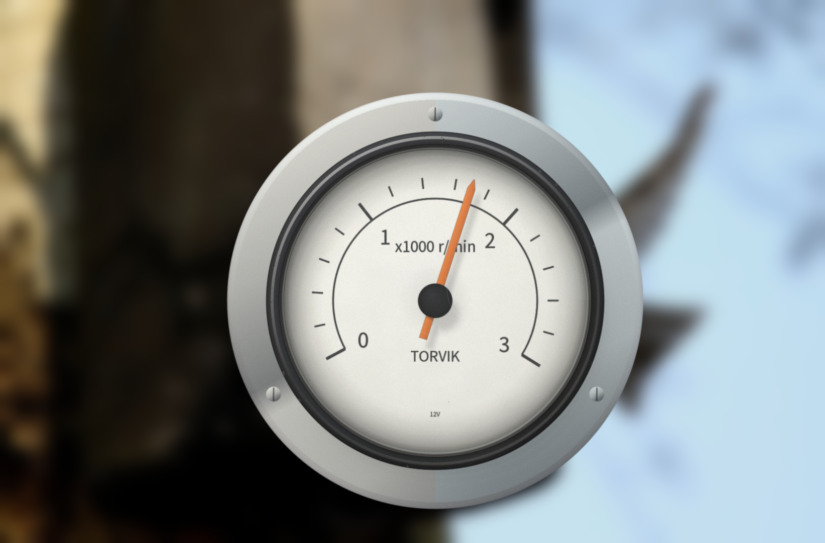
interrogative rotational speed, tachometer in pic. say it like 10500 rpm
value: 1700 rpm
